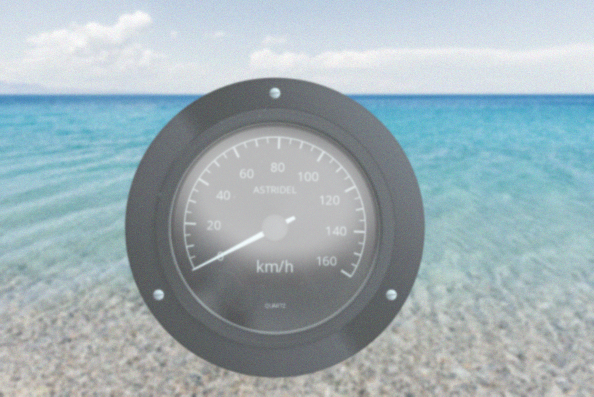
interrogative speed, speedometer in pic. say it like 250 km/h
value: 0 km/h
